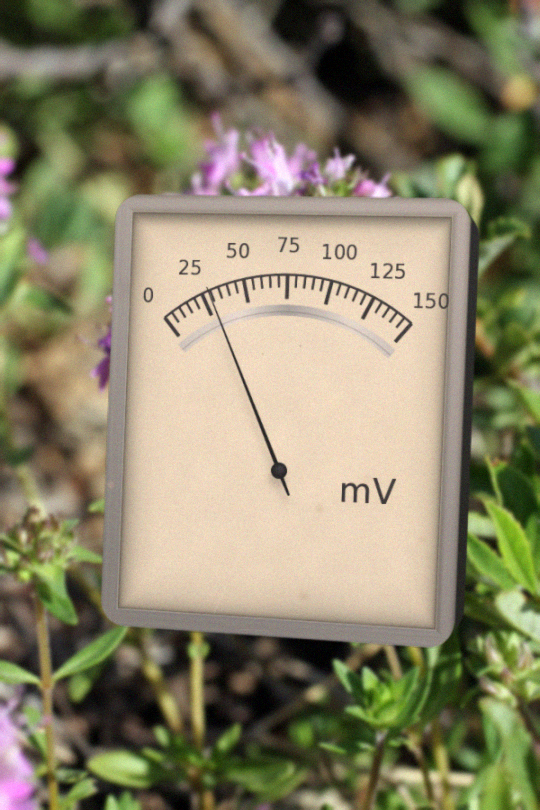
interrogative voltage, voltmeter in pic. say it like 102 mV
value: 30 mV
